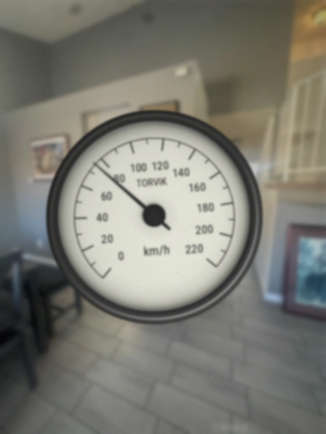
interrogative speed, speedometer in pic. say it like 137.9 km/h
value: 75 km/h
